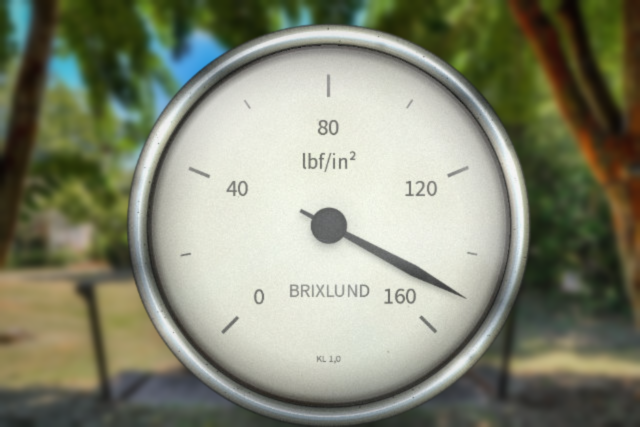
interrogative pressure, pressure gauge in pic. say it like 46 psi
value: 150 psi
